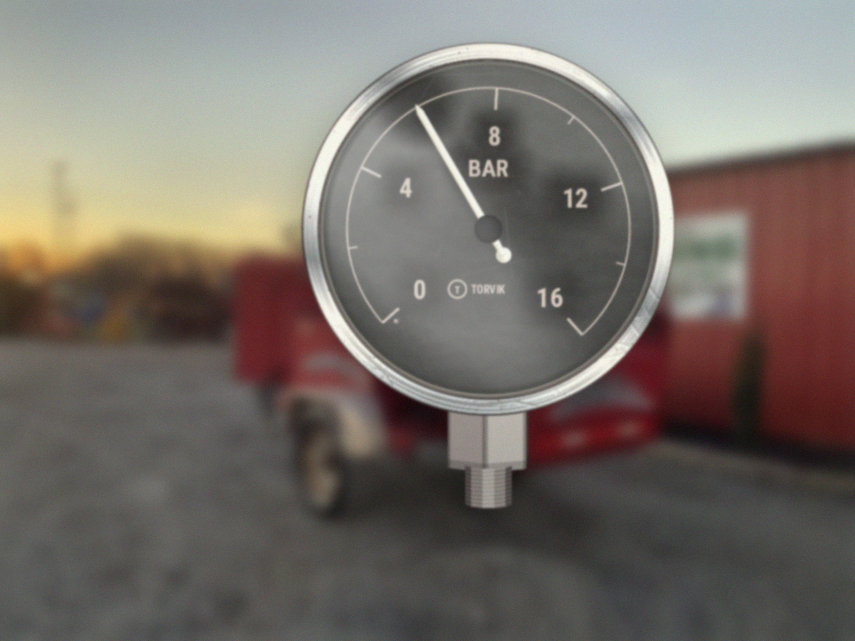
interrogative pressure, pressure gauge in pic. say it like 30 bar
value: 6 bar
